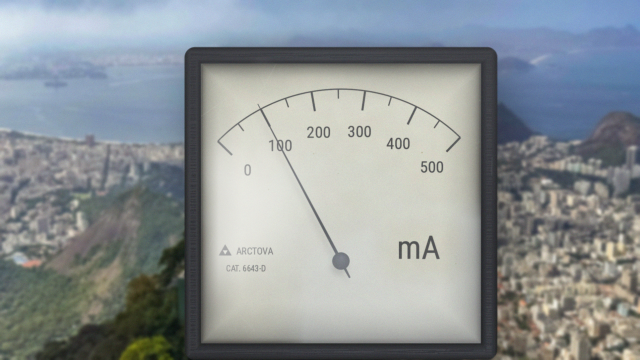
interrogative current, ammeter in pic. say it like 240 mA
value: 100 mA
